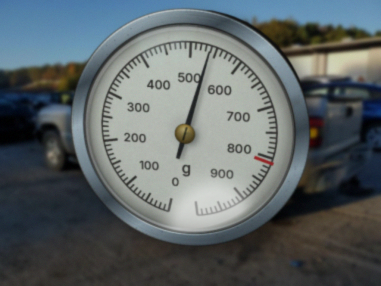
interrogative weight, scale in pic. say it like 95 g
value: 540 g
